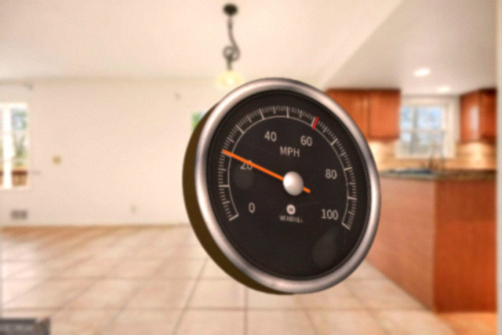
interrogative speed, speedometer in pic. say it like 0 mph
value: 20 mph
